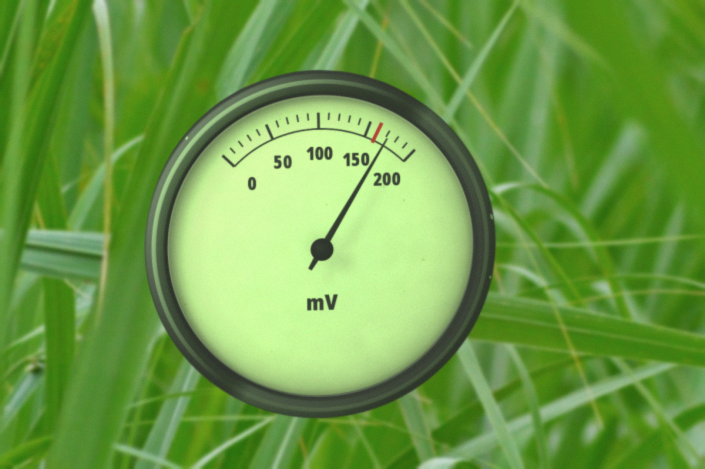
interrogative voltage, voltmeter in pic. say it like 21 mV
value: 170 mV
